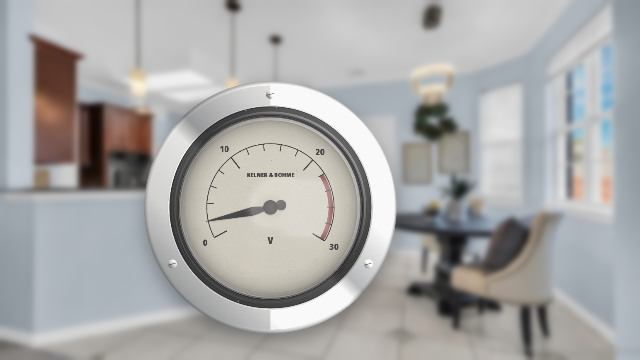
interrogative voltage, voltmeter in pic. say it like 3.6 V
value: 2 V
